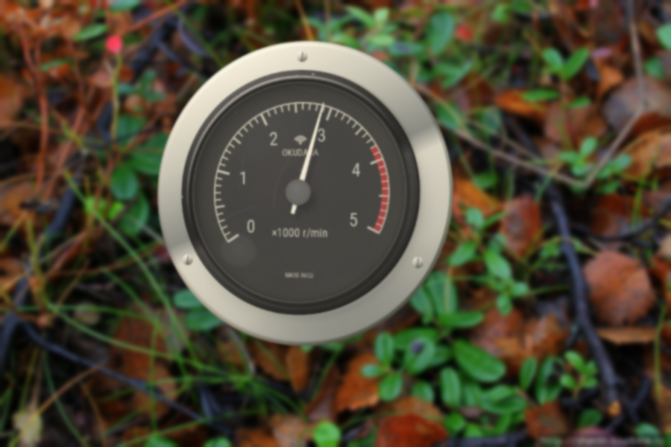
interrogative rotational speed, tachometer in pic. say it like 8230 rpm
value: 2900 rpm
